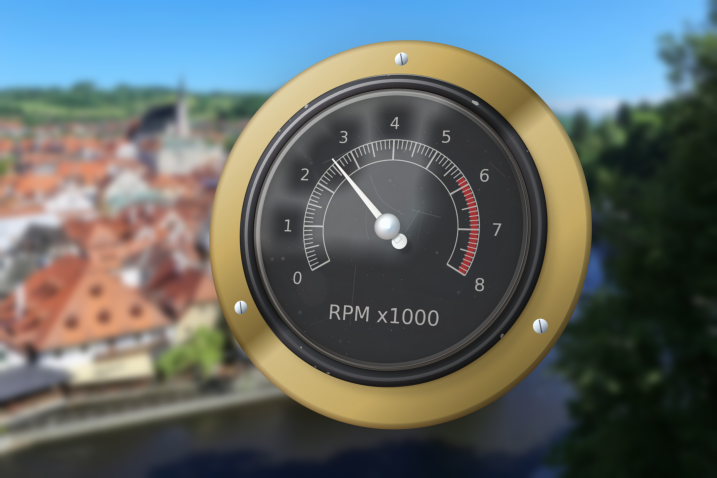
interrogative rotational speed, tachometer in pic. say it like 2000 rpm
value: 2600 rpm
